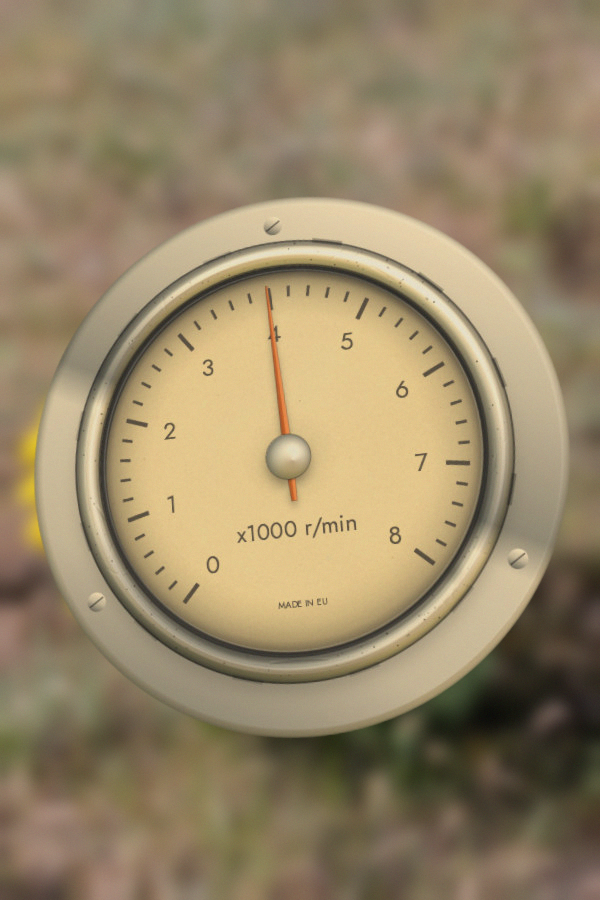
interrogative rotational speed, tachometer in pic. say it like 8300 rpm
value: 4000 rpm
